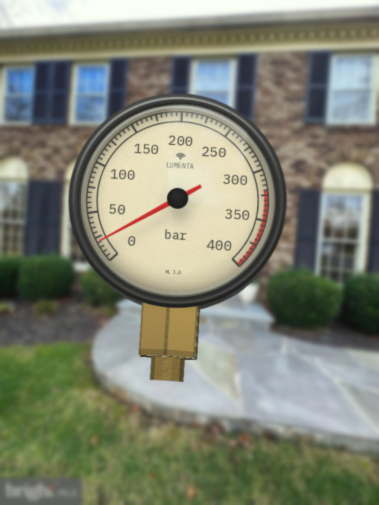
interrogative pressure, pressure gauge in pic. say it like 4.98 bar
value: 20 bar
